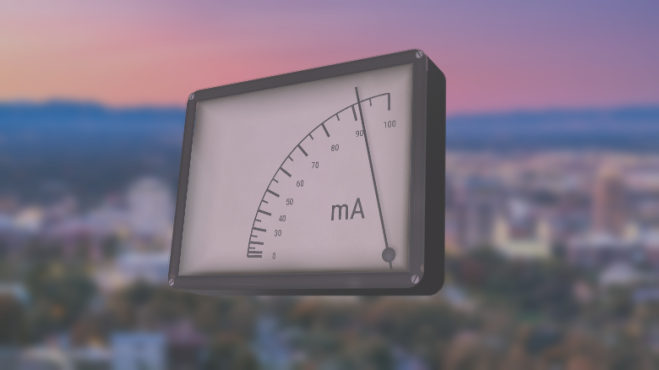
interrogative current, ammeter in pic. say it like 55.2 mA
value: 92.5 mA
